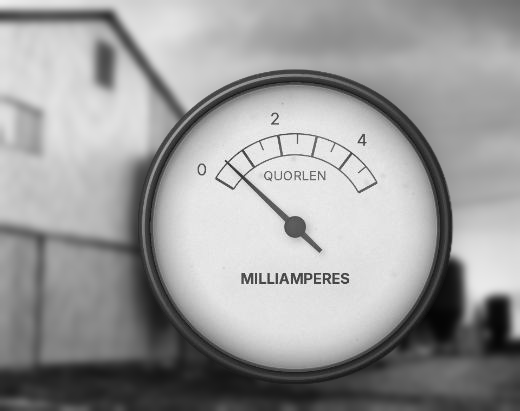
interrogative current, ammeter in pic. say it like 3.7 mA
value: 0.5 mA
